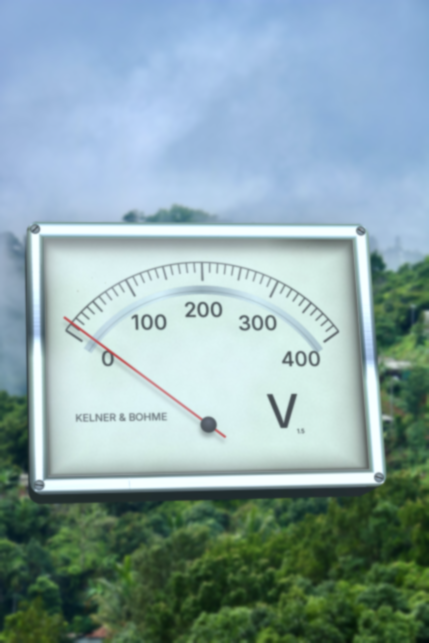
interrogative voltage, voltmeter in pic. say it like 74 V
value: 10 V
